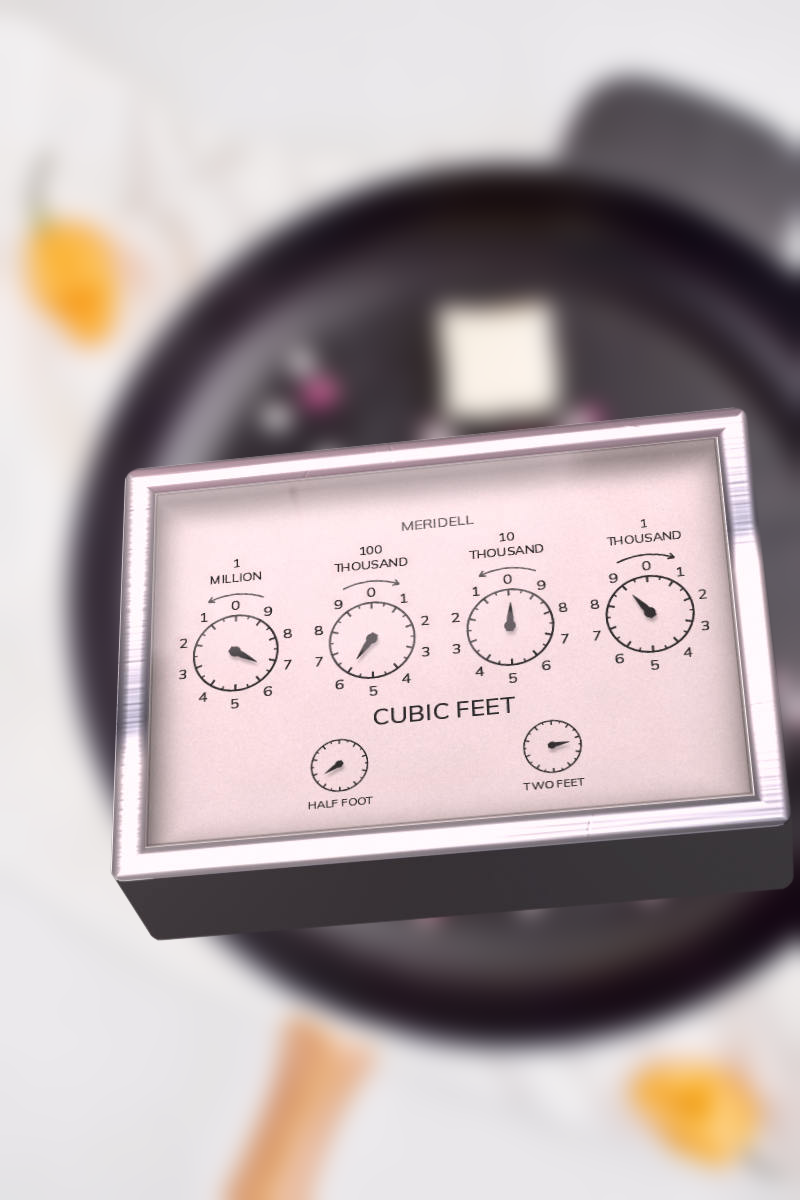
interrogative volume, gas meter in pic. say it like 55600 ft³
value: 659900 ft³
